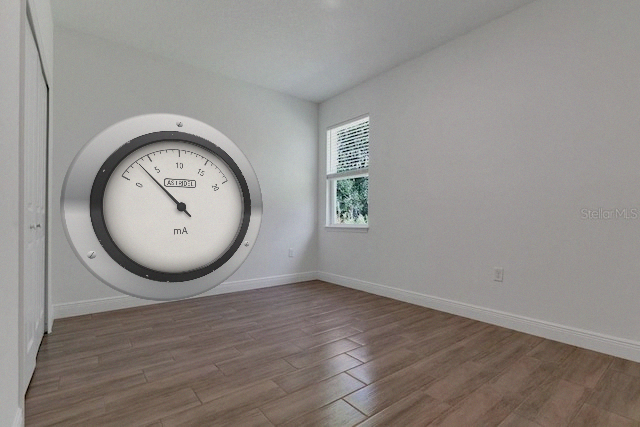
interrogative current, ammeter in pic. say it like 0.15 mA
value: 3 mA
